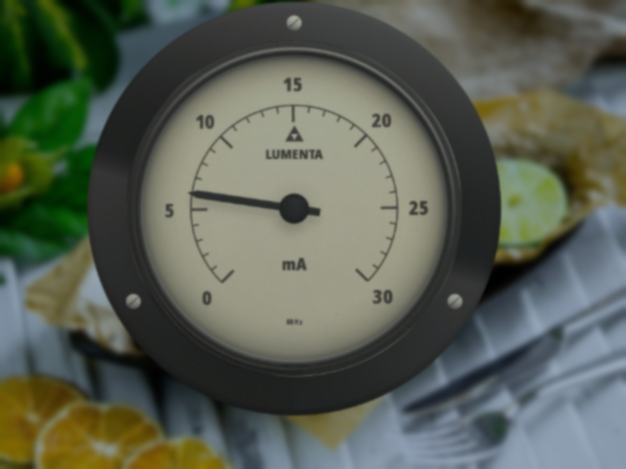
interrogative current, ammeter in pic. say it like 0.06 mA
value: 6 mA
